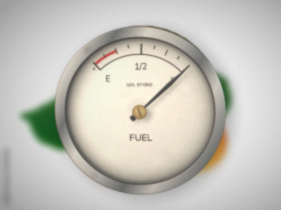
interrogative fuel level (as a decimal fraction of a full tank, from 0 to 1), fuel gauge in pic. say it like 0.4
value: 1
